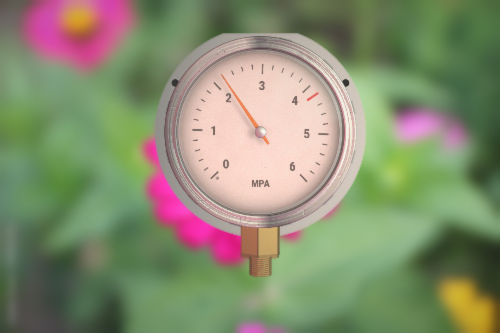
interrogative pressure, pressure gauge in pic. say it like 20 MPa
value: 2.2 MPa
